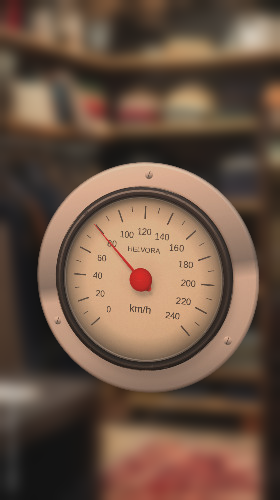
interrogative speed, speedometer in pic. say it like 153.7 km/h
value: 80 km/h
